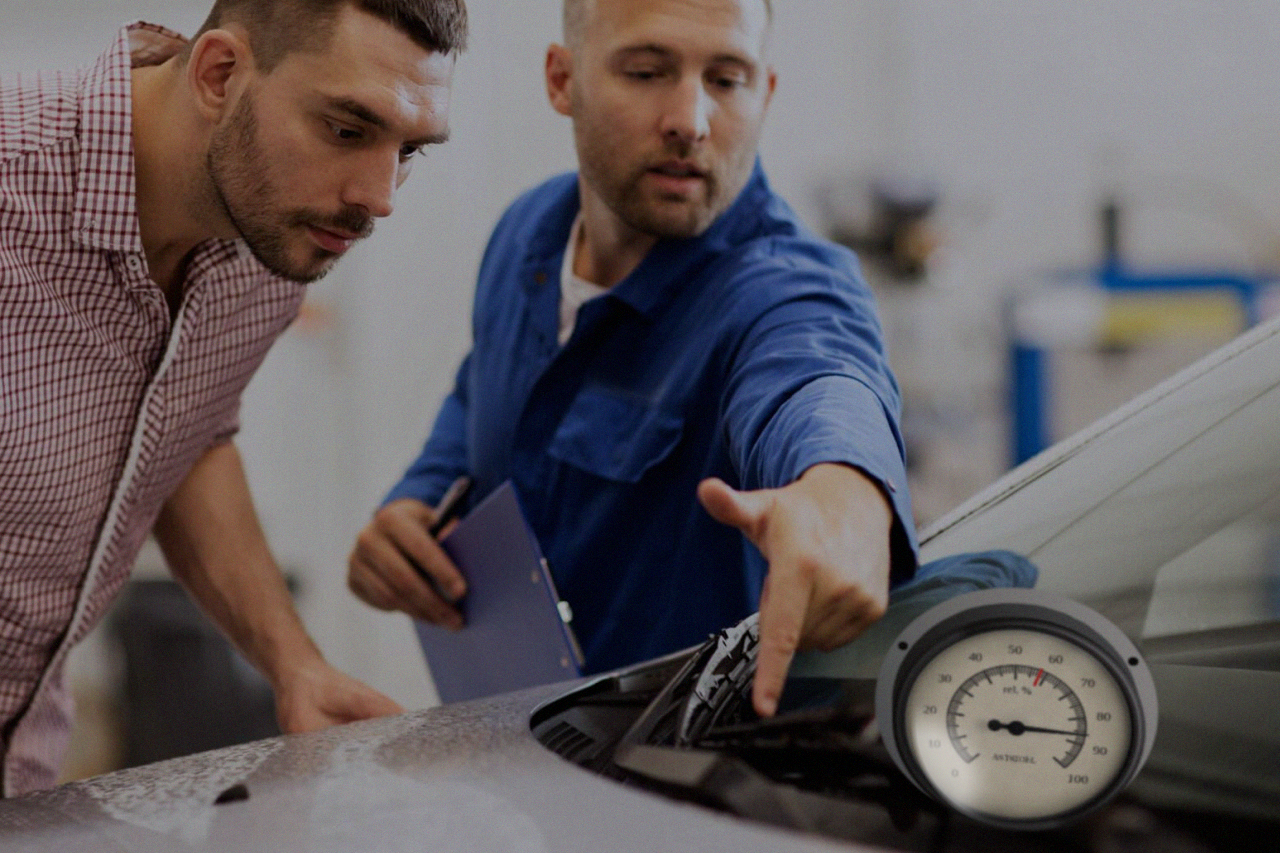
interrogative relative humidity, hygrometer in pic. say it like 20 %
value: 85 %
